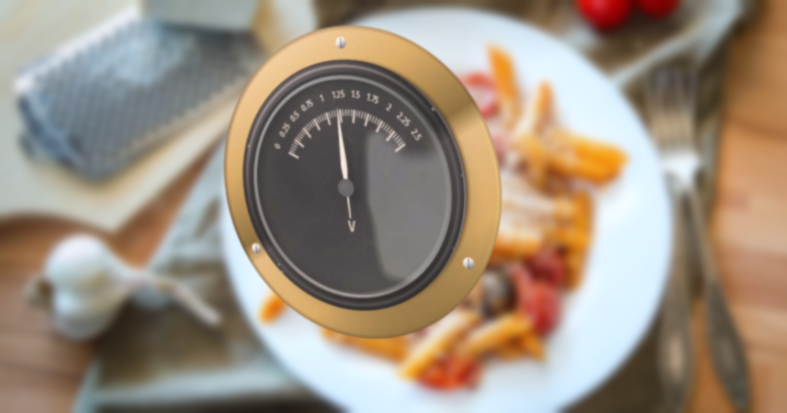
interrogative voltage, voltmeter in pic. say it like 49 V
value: 1.25 V
